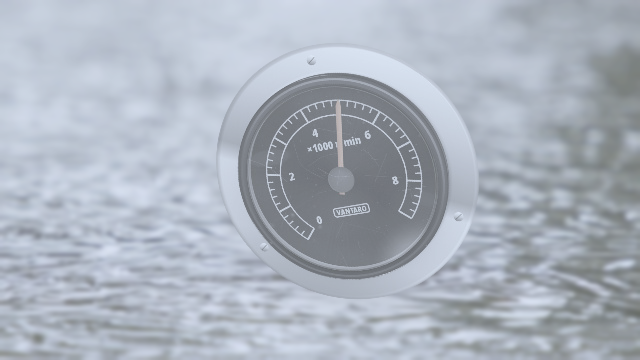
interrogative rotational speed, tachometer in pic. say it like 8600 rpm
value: 5000 rpm
